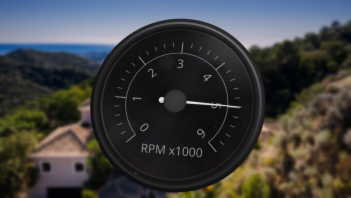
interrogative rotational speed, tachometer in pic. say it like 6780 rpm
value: 5000 rpm
